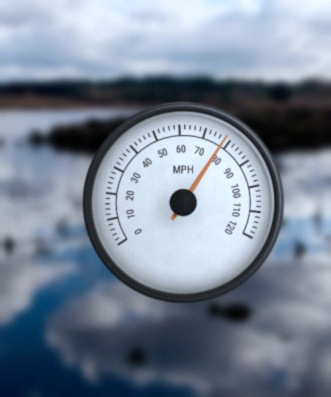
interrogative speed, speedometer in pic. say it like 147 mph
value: 78 mph
